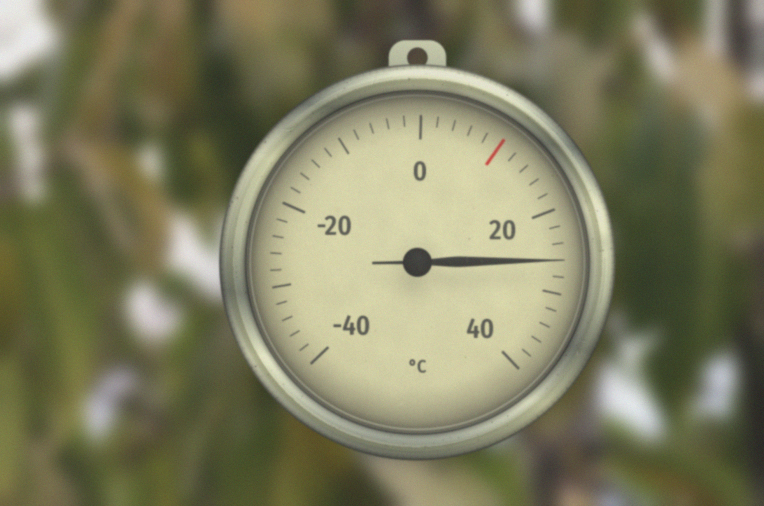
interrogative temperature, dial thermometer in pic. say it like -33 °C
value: 26 °C
